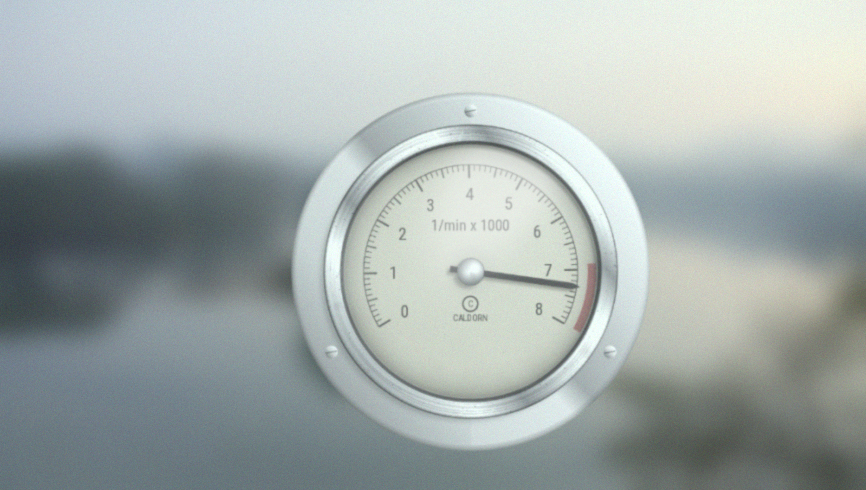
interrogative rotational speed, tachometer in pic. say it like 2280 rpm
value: 7300 rpm
